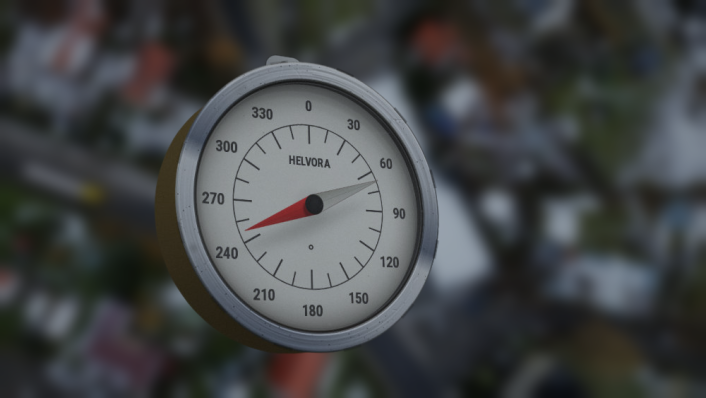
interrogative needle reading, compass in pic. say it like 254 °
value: 247.5 °
